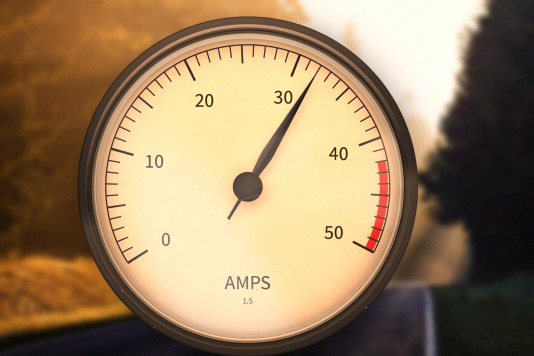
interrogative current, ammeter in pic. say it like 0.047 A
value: 32 A
